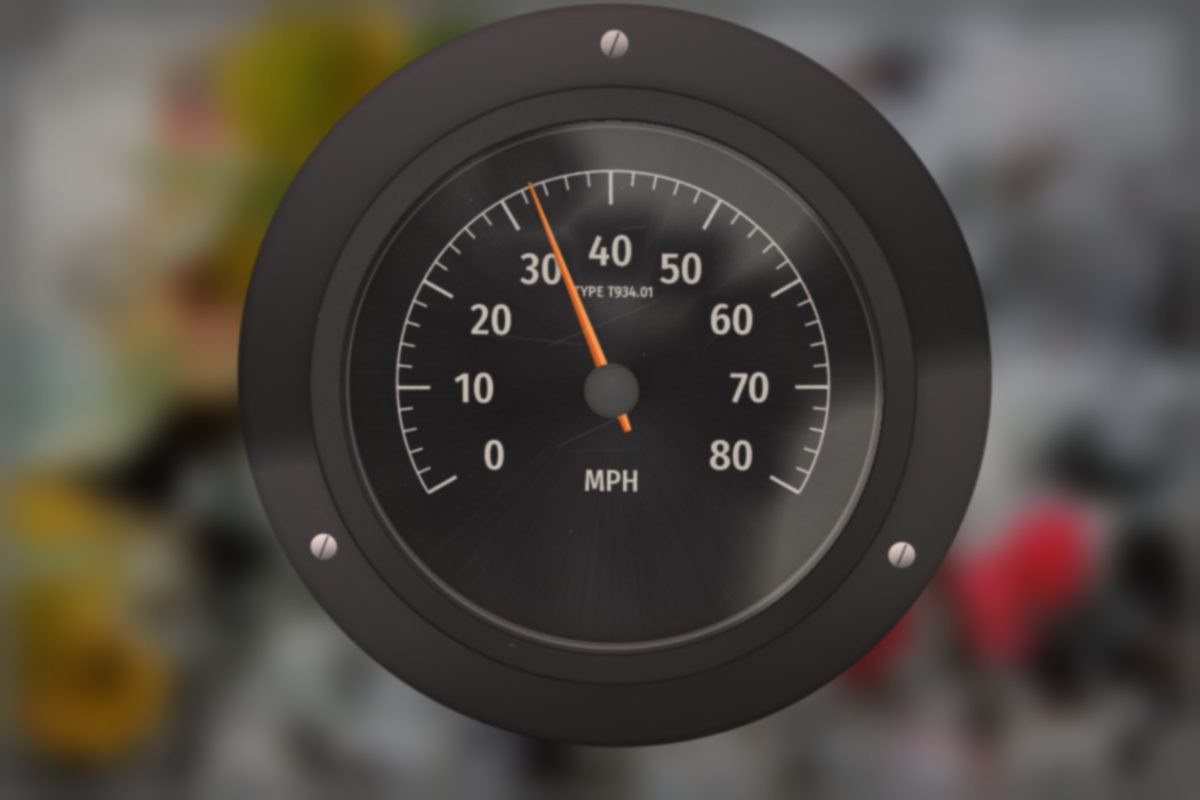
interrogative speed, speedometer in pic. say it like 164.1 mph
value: 33 mph
